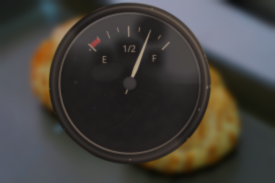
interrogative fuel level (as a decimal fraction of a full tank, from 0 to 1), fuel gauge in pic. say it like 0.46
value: 0.75
